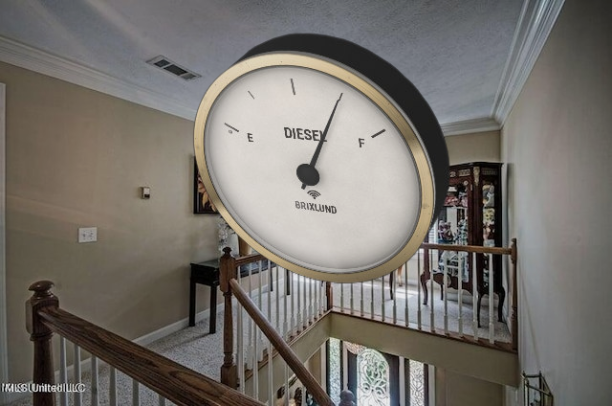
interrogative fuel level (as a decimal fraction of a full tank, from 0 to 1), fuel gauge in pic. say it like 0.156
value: 0.75
